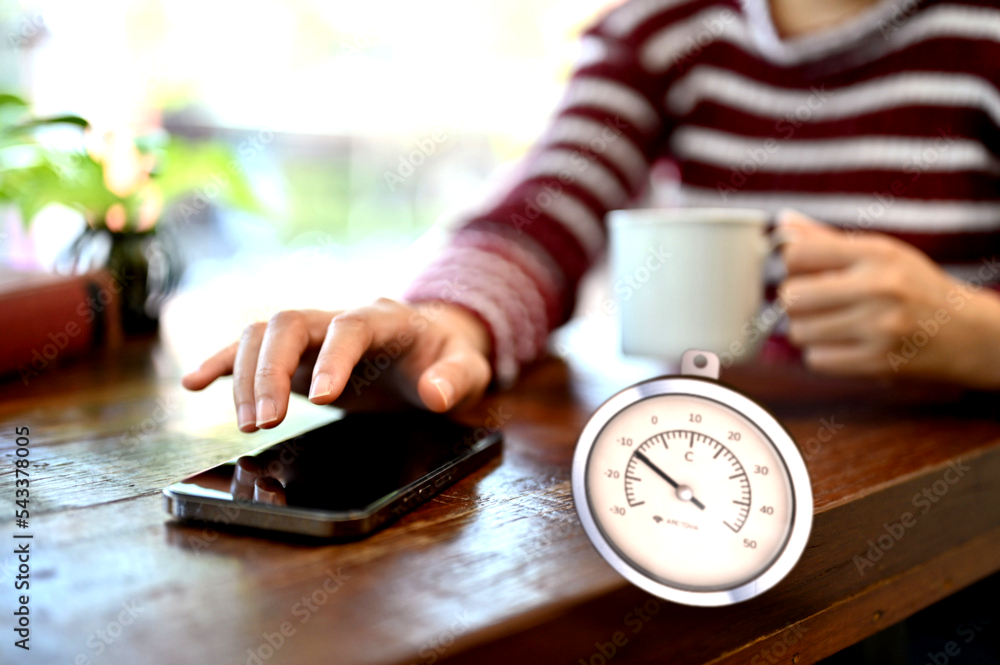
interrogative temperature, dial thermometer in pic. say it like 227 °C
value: -10 °C
